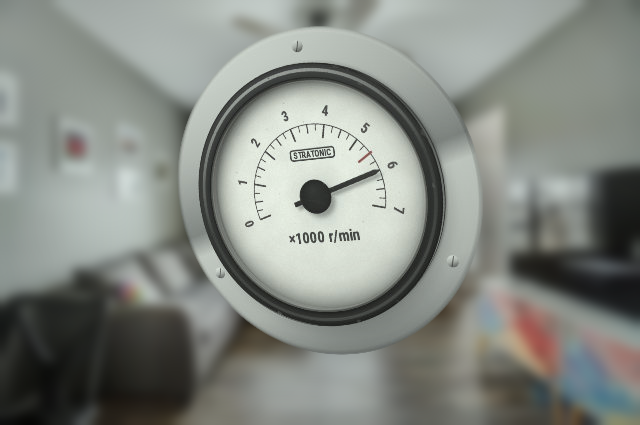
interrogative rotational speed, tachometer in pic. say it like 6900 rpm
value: 6000 rpm
